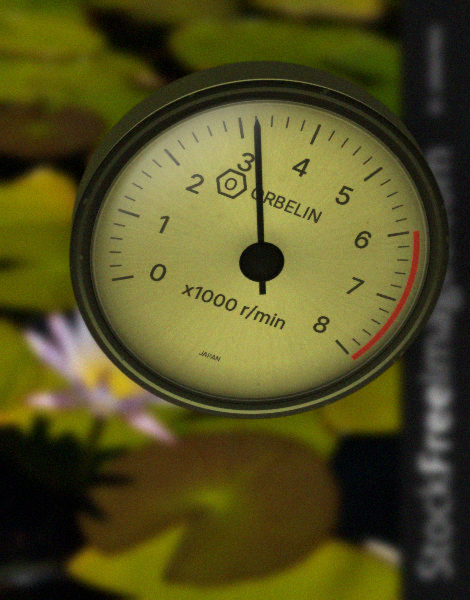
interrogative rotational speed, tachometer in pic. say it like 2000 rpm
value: 3200 rpm
